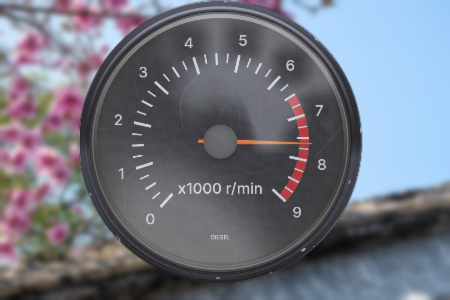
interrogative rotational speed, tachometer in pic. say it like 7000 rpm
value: 7625 rpm
